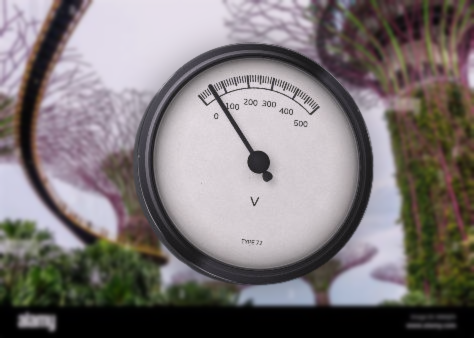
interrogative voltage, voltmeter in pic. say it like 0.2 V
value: 50 V
